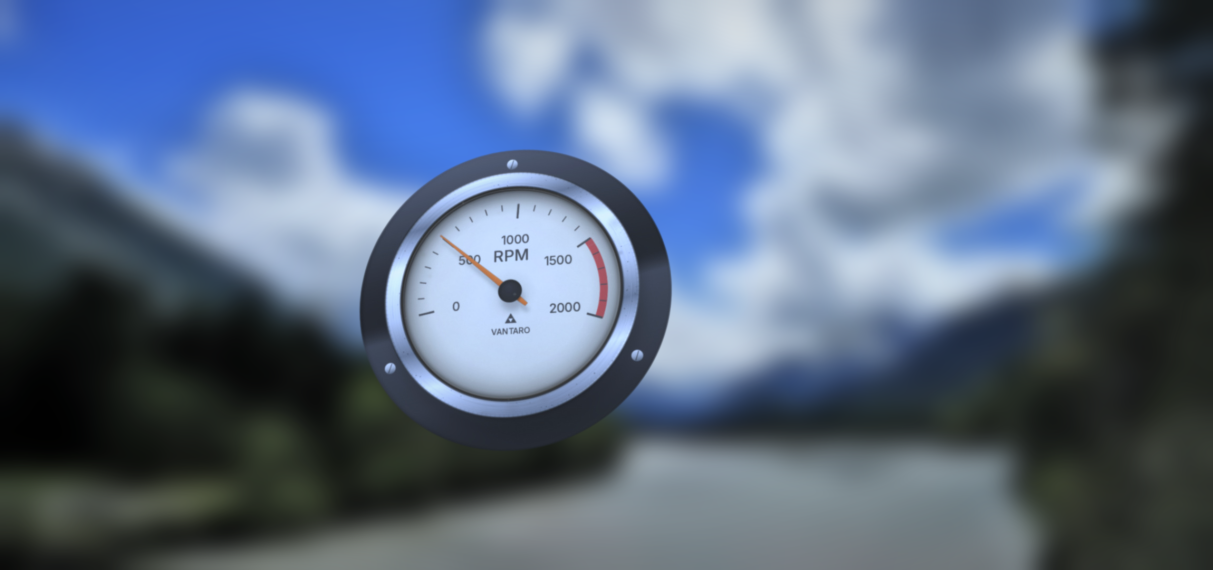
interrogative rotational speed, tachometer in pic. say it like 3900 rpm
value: 500 rpm
